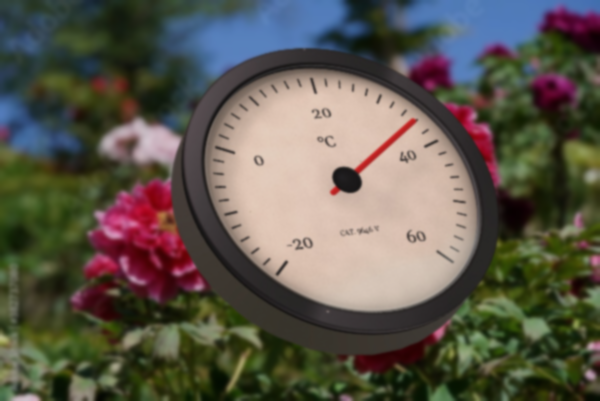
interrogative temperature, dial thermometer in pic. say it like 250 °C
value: 36 °C
